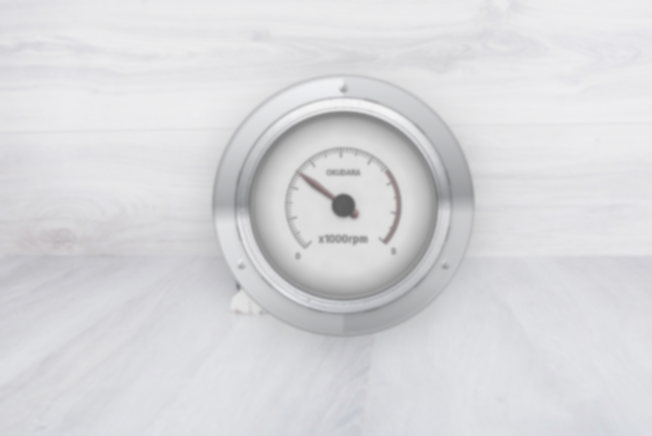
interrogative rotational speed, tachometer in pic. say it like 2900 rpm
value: 2500 rpm
